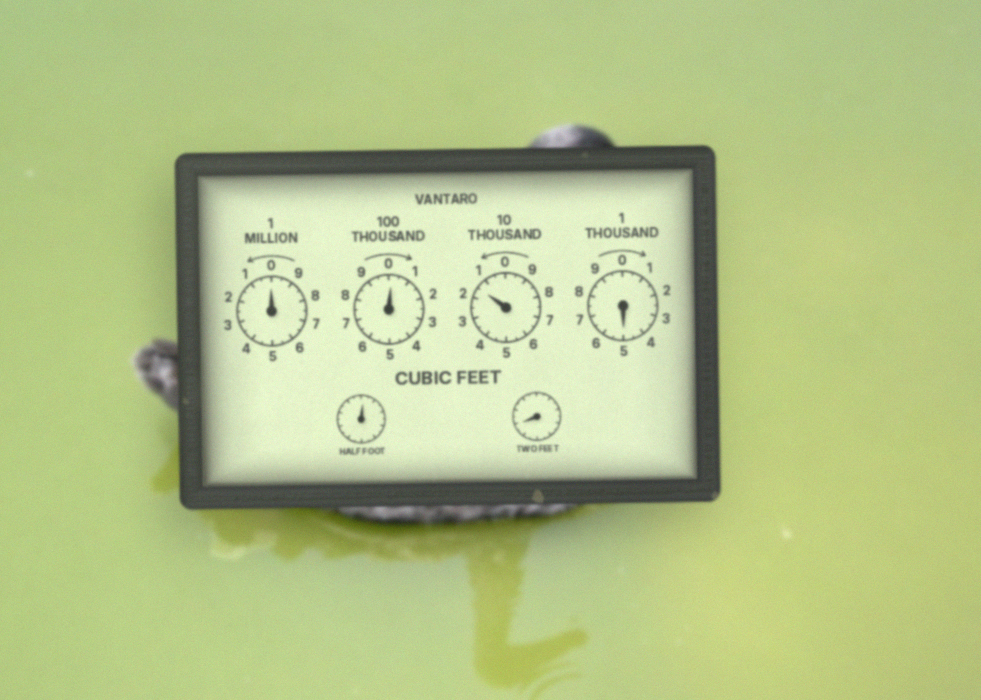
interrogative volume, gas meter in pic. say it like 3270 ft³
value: 1500 ft³
